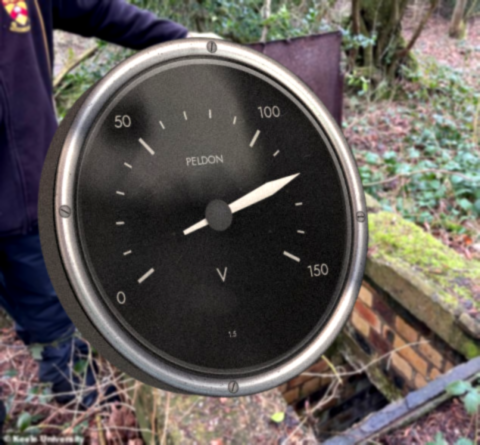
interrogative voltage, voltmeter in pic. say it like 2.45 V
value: 120 V
